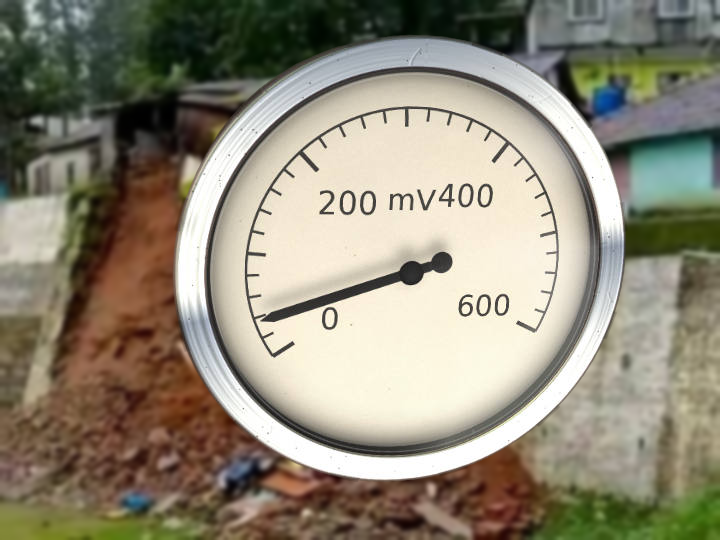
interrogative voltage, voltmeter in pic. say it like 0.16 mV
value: 40 mV
